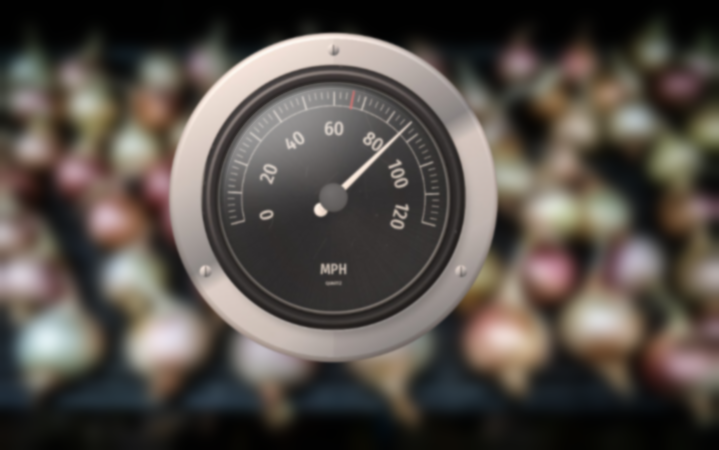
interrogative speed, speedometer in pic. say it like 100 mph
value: 86 mph
